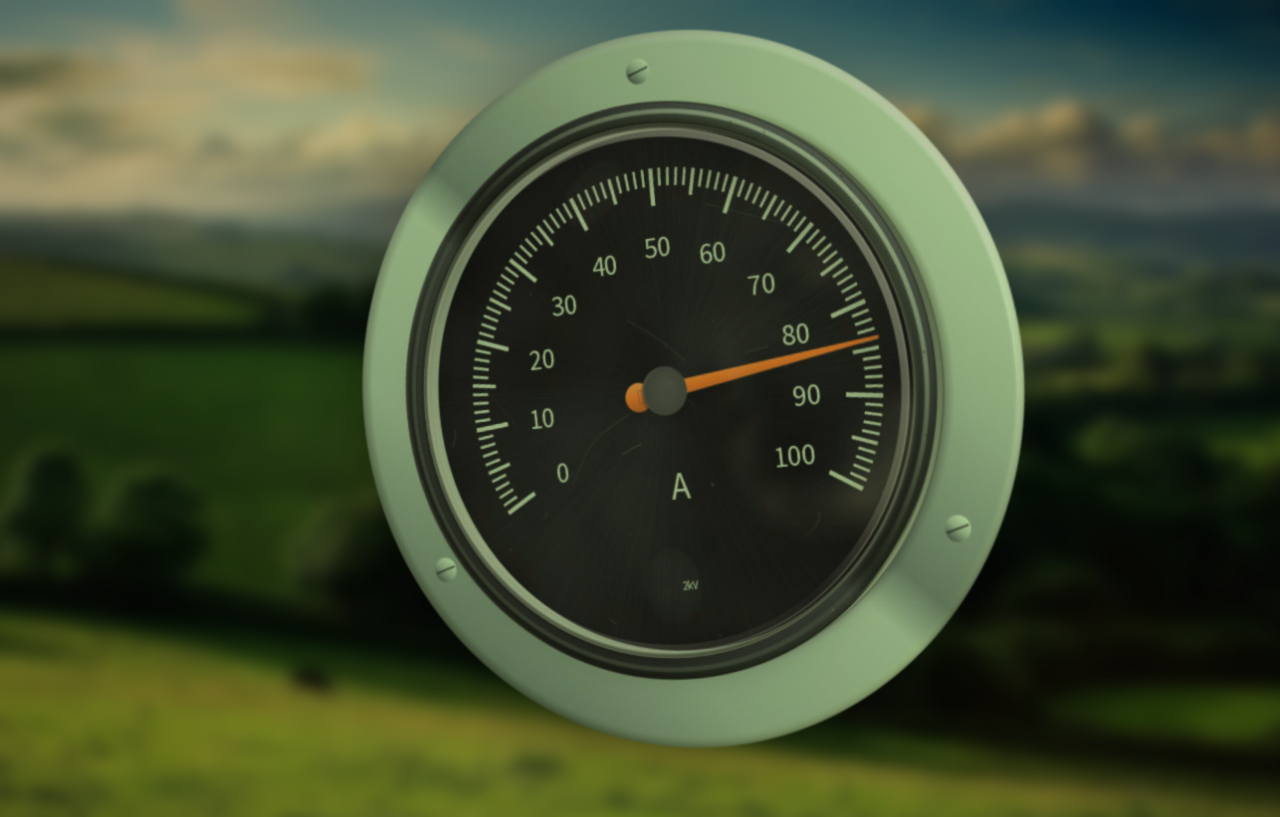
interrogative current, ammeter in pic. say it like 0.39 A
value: 84 A
